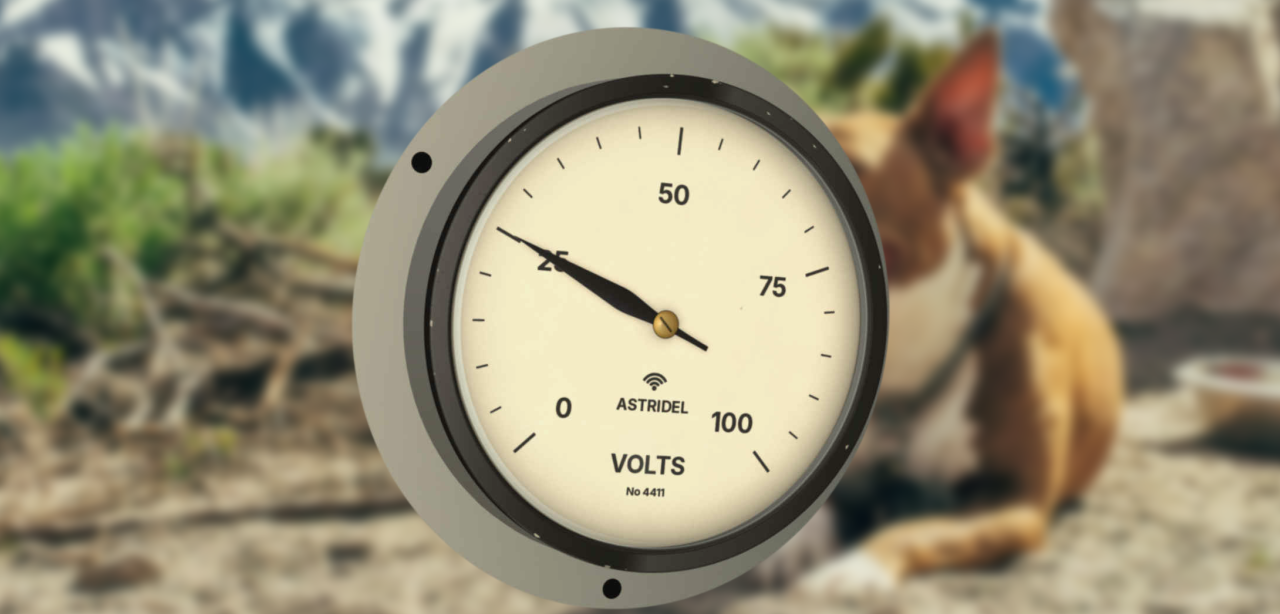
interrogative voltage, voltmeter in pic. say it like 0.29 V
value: 25 V
